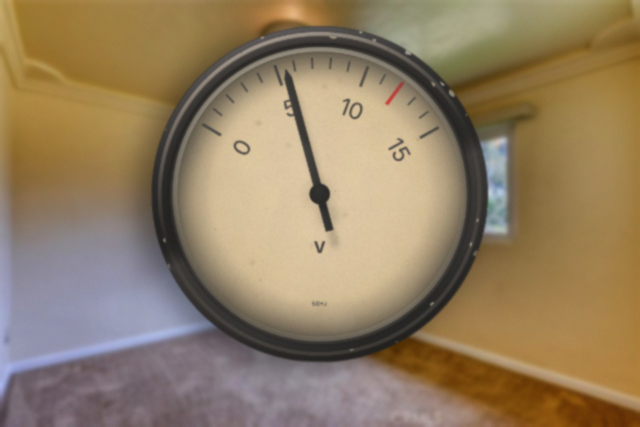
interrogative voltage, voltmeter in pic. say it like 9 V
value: 5.5 V
